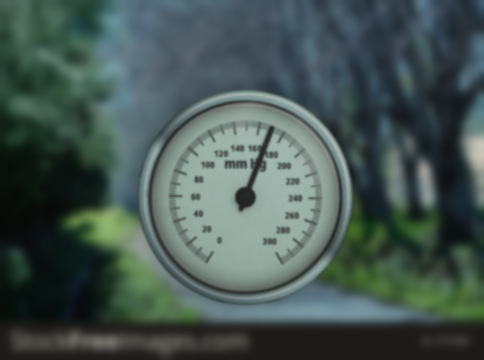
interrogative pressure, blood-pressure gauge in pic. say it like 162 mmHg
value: 170 mmHg
